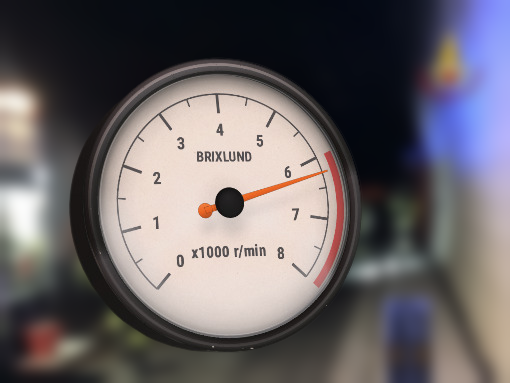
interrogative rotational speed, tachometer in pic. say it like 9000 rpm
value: 6250 rpm
